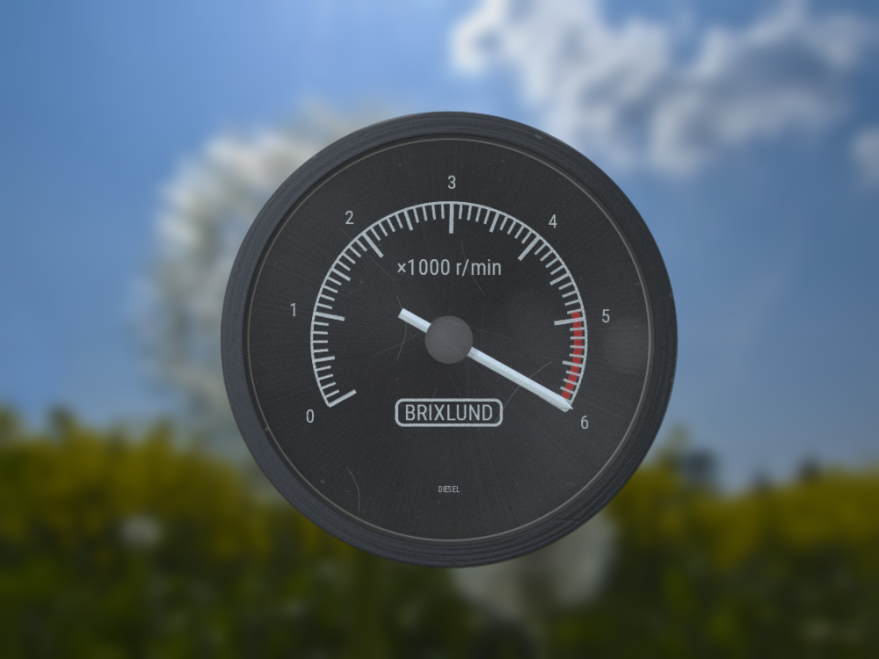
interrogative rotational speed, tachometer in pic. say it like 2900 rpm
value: 5950 rpm
